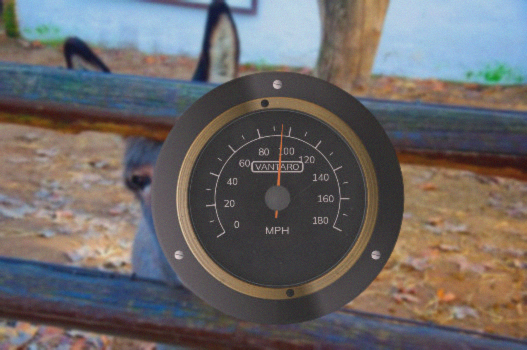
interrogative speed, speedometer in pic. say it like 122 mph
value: 95 mph
